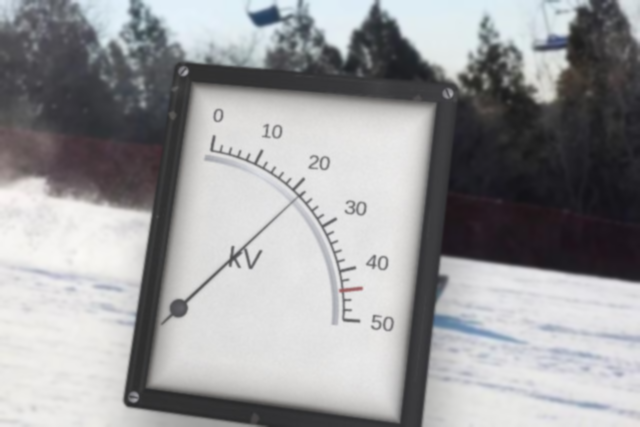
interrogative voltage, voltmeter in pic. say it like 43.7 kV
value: 22 kV
